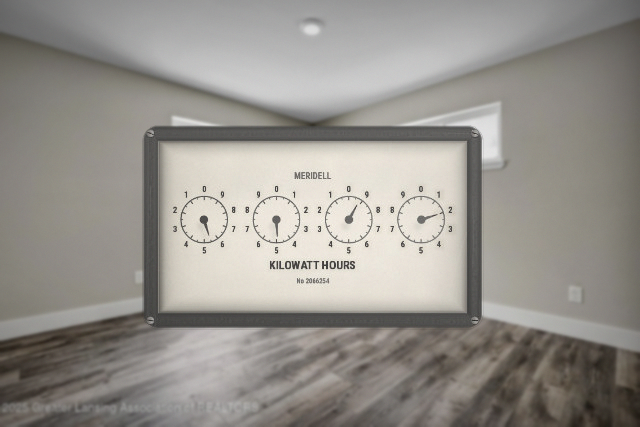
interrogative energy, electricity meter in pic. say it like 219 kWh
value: 5492 kWh
